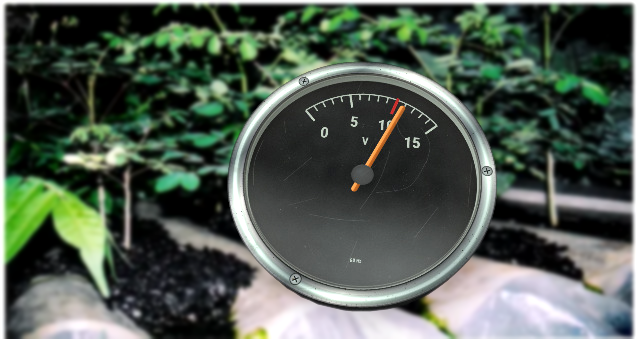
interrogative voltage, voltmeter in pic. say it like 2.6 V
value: 11 V
